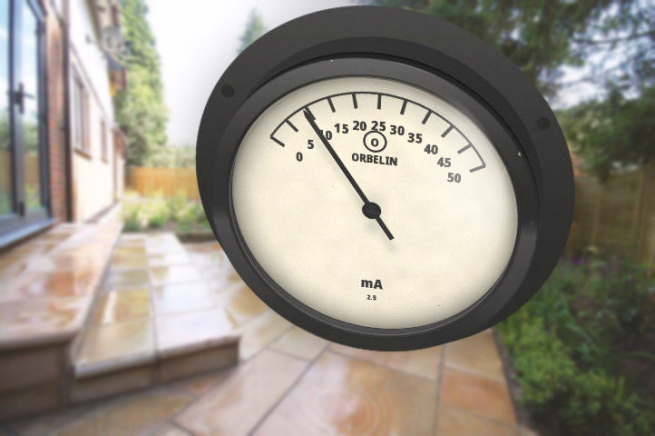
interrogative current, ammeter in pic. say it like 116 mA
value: 10 mA
